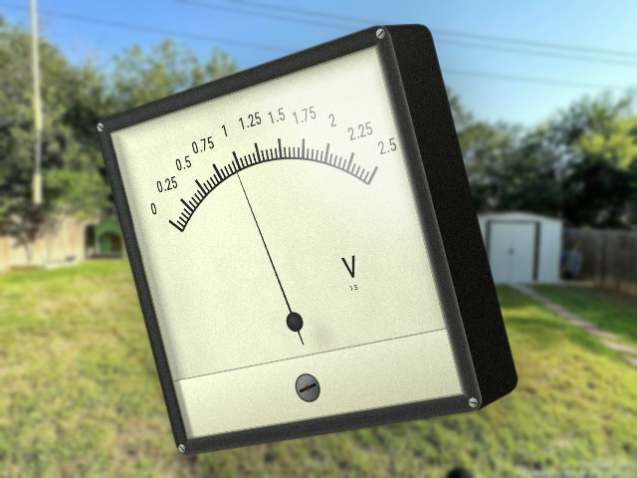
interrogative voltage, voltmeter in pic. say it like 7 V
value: 1 V
